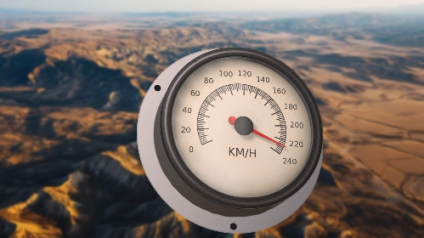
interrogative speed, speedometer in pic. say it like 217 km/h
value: 230 km/h
